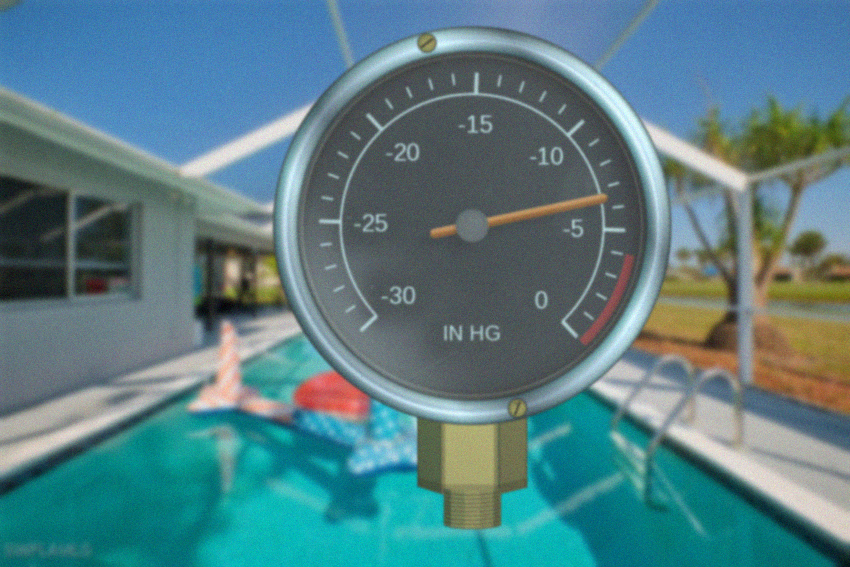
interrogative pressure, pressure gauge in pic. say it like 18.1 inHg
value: -6.5 inHg
